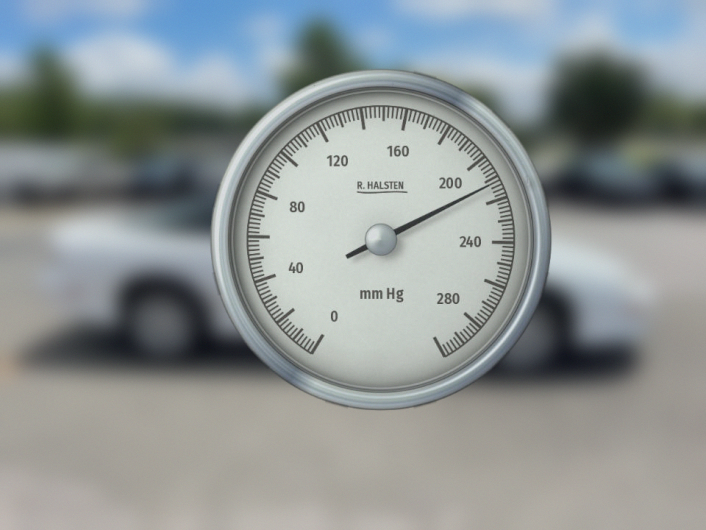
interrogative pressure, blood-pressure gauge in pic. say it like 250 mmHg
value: 212 mmHg
